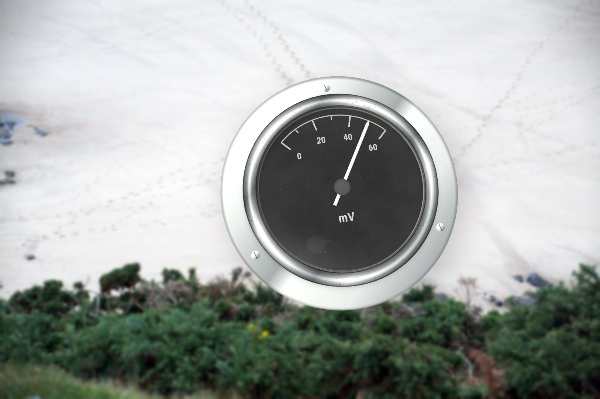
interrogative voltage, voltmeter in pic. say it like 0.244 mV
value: 50 mV
